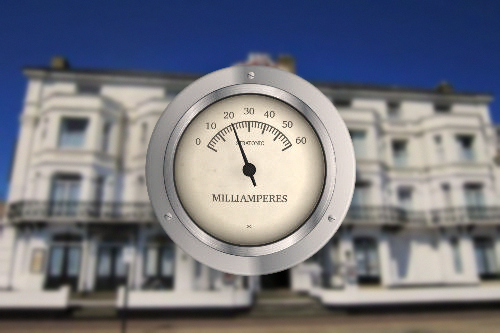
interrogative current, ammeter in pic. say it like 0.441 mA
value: 20 mA
